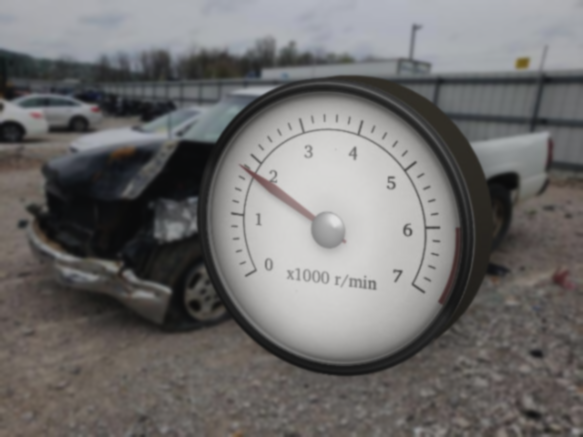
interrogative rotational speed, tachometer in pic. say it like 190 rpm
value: 1800 rpm
